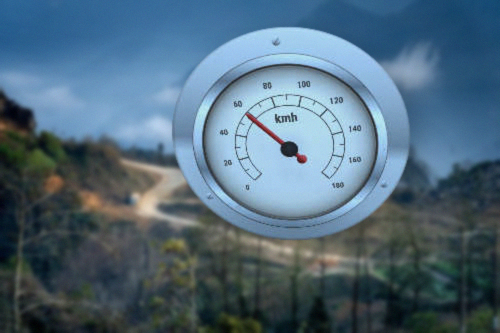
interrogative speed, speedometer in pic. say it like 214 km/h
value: 60 km/h
